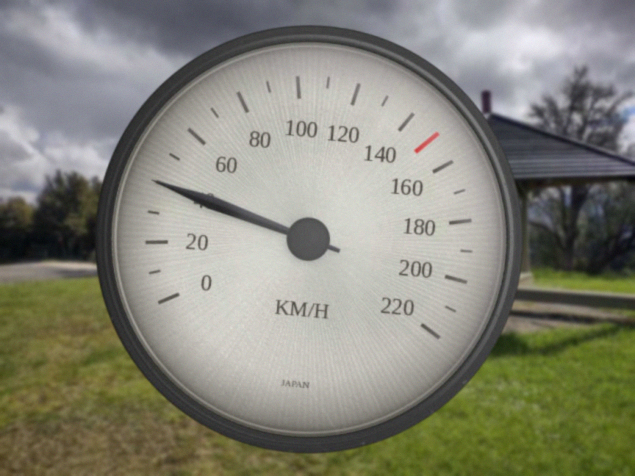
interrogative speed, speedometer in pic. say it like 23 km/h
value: 40 km/h
